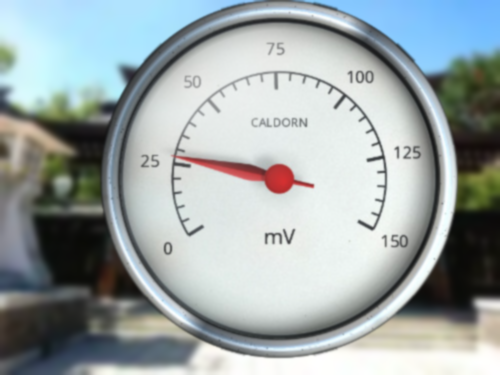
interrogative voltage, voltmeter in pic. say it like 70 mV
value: 27.5 mV
